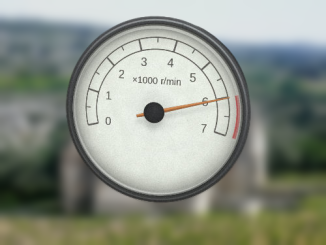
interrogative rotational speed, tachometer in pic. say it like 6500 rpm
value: 6000 rpm
